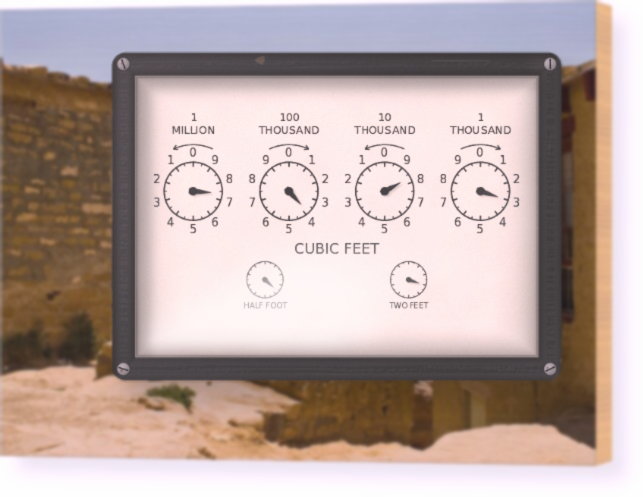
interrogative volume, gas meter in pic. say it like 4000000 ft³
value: 738300 ft³
